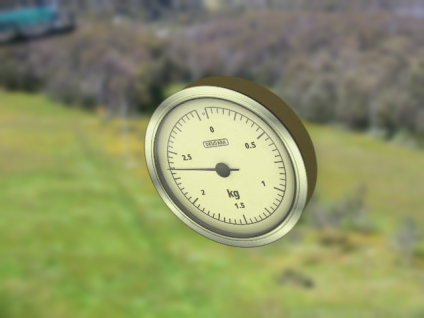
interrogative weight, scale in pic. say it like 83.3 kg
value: 2.35 kg
